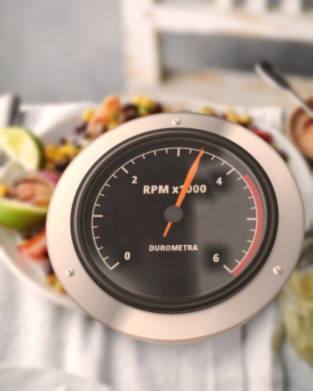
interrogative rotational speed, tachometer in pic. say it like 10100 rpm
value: 3400 rpm
